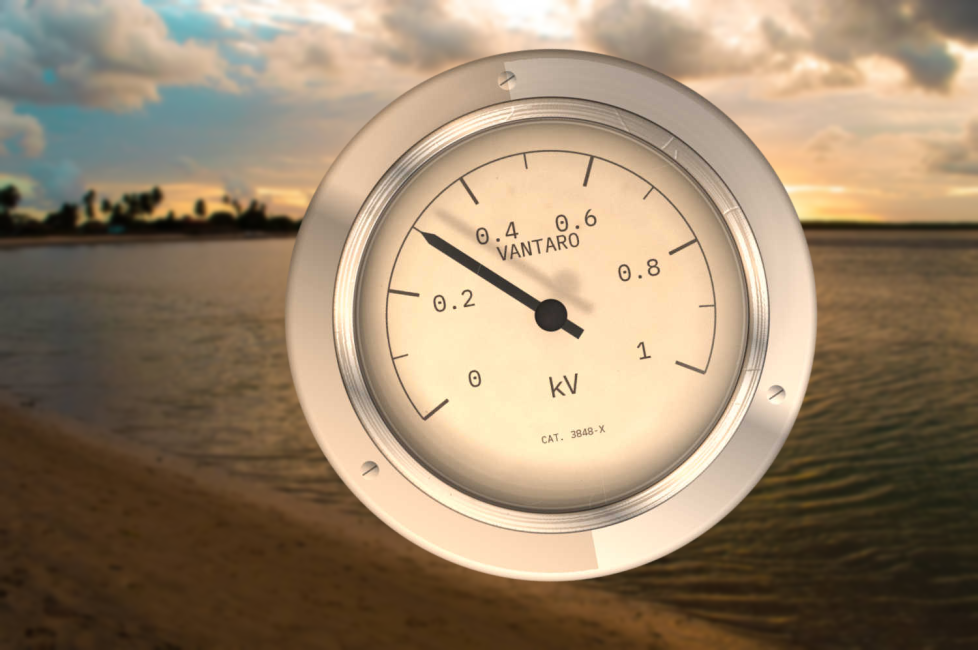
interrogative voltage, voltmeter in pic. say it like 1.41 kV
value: 0.3 kV
